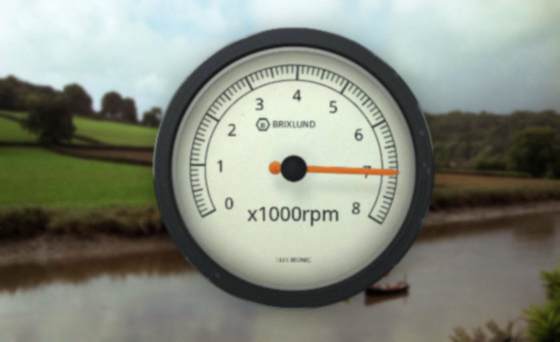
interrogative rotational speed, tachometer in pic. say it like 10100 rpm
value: 7000 rpm
